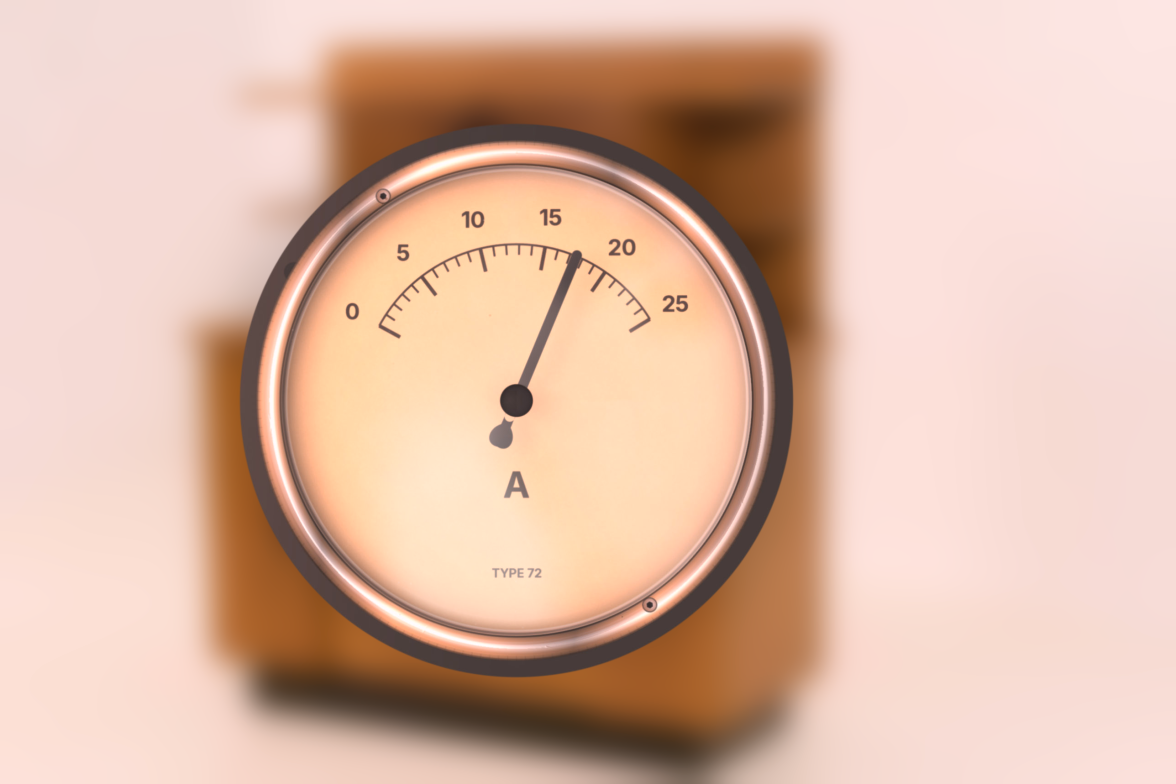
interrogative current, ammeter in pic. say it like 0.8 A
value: 17.5 A
